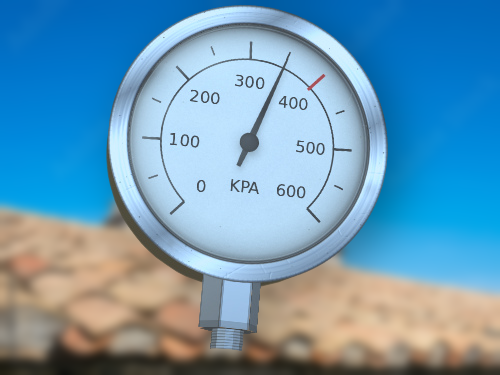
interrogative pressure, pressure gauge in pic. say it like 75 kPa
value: 350 kPa
